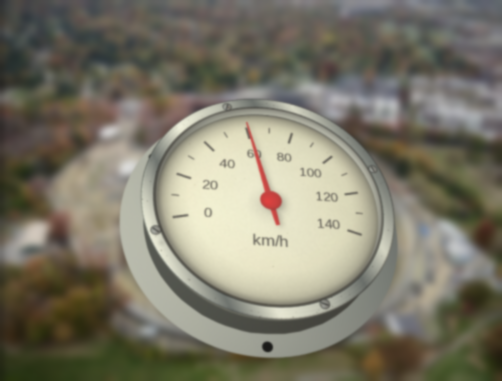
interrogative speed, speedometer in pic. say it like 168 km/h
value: 60 km/h
